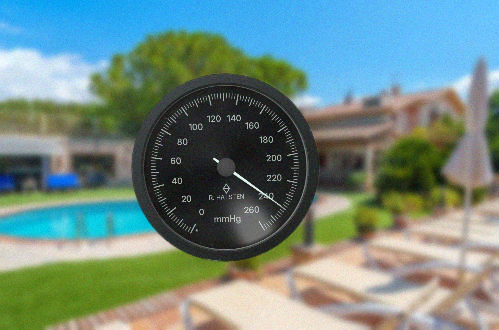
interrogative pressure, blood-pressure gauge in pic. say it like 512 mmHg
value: 240 mmHg
